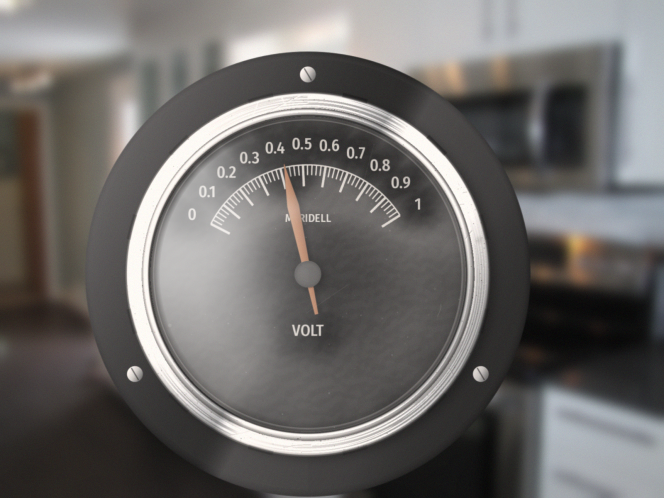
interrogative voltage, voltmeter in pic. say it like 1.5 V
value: 0.42 V
